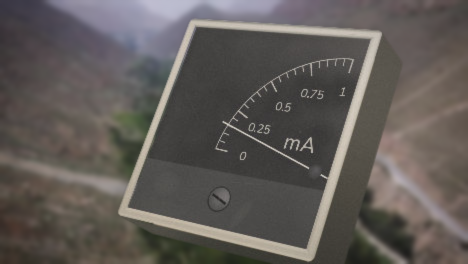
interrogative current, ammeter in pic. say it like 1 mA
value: 0.15 mA
